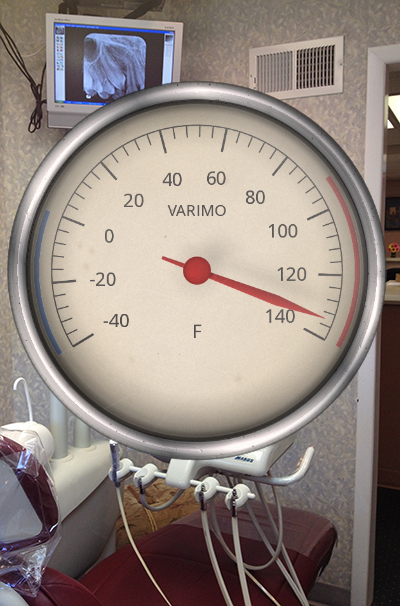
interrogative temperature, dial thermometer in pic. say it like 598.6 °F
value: 134 °F
